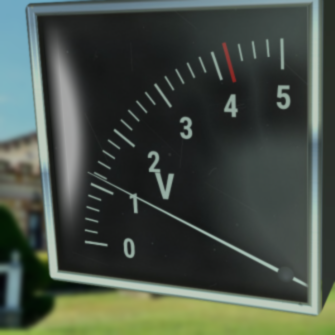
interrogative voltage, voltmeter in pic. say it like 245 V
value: 1.2 V
